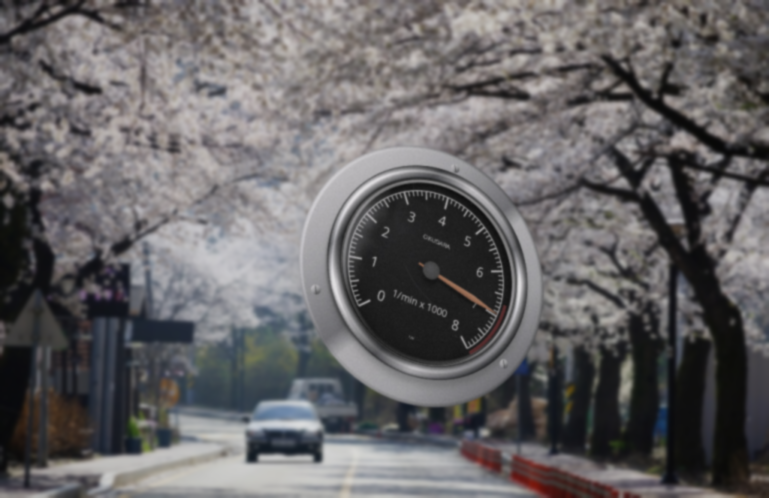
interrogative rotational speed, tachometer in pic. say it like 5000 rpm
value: 7000 rpm
